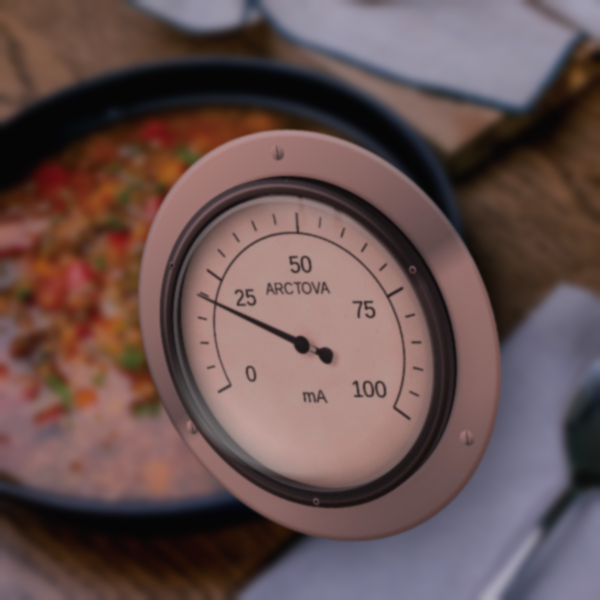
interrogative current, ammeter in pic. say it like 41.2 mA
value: 20 mA
